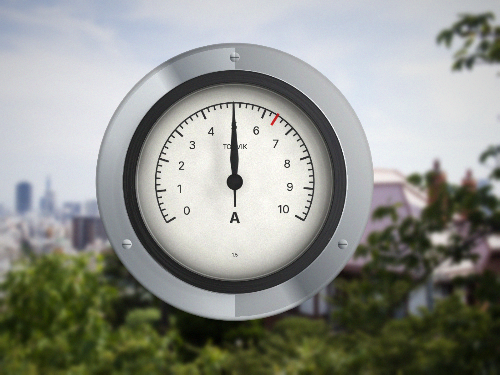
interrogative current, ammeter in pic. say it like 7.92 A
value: 5 A
